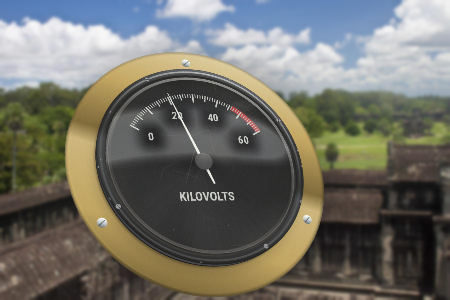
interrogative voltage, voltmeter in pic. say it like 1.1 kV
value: 20 kV
